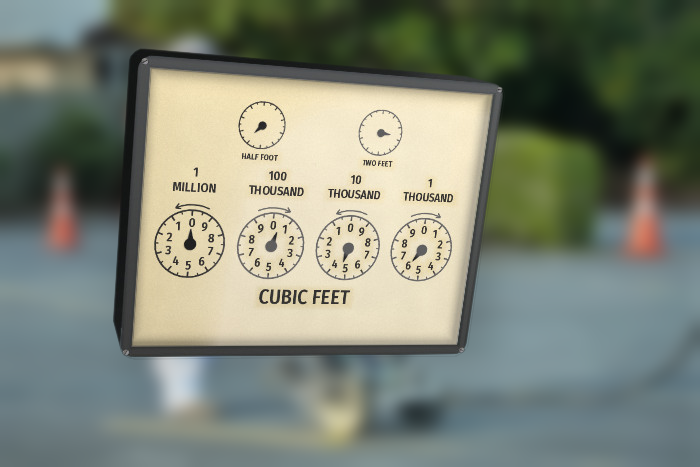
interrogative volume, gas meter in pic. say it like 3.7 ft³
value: 4600 ft³
